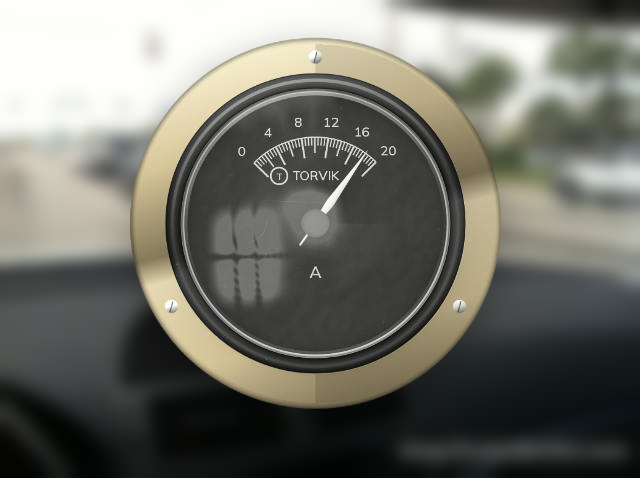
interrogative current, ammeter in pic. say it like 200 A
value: 18 A
